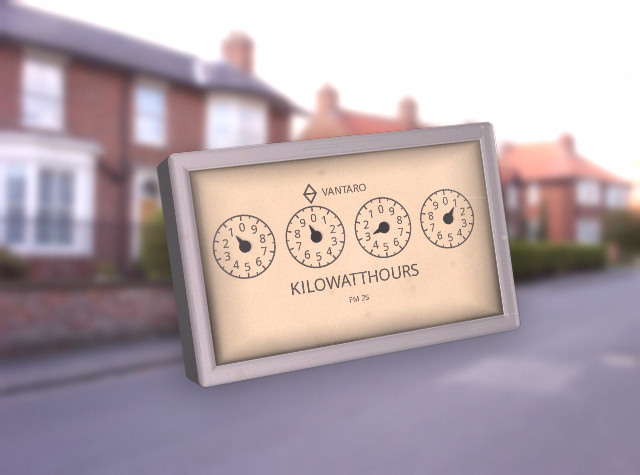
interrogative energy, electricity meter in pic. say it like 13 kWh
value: 931 kWh
